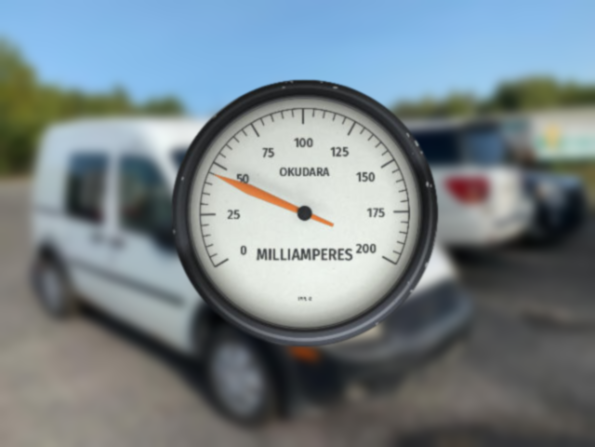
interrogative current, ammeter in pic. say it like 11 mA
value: 45 mA
